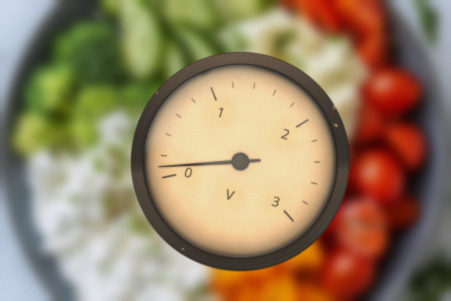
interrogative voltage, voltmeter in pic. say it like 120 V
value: 0.1 V
